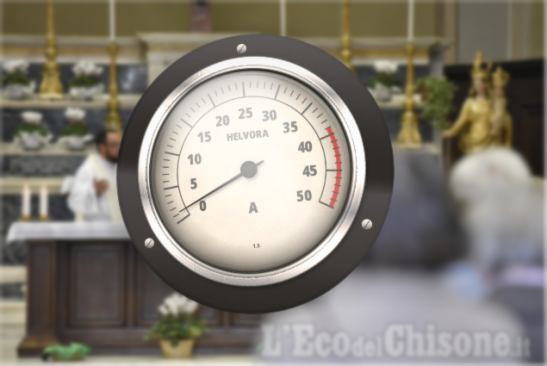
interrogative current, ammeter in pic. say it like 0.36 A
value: 1 A
